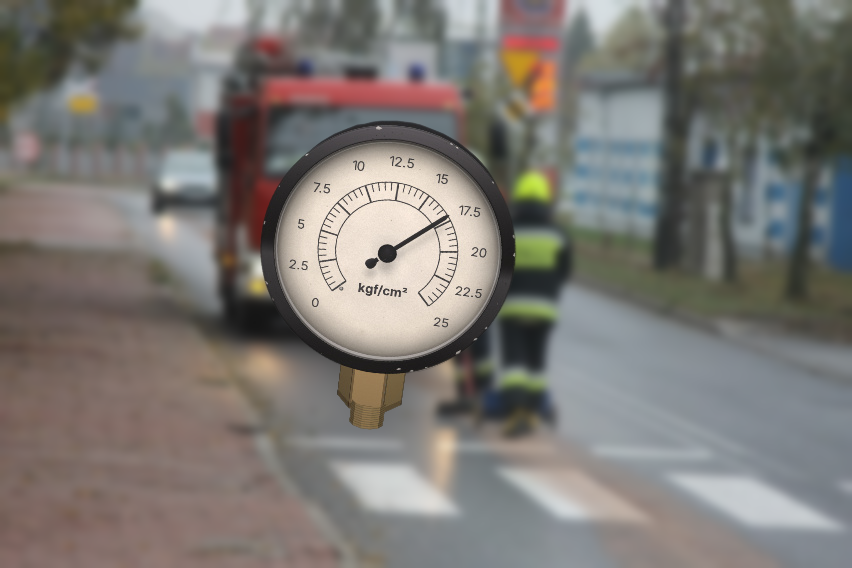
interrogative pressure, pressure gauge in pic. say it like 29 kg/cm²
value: 17 kg/cm²
